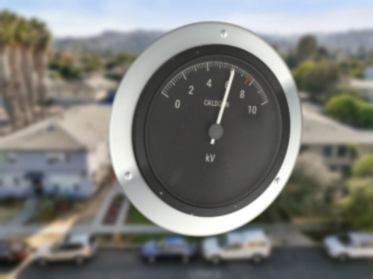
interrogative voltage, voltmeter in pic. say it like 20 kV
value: 6 kV
